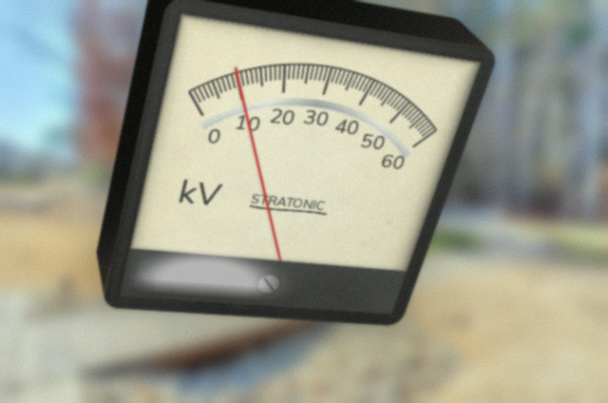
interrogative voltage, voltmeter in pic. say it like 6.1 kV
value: 10 kV
